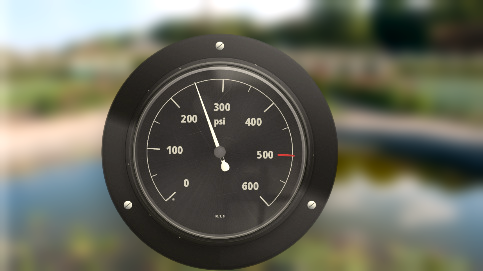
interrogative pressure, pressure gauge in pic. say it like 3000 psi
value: 250 psi
